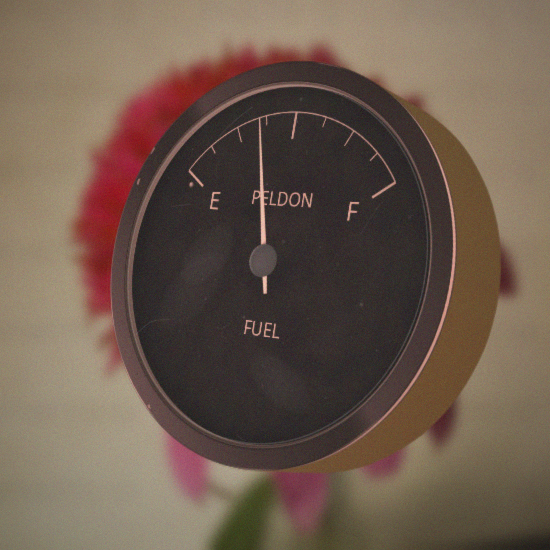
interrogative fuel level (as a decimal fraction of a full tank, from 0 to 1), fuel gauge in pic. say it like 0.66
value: 0.375
